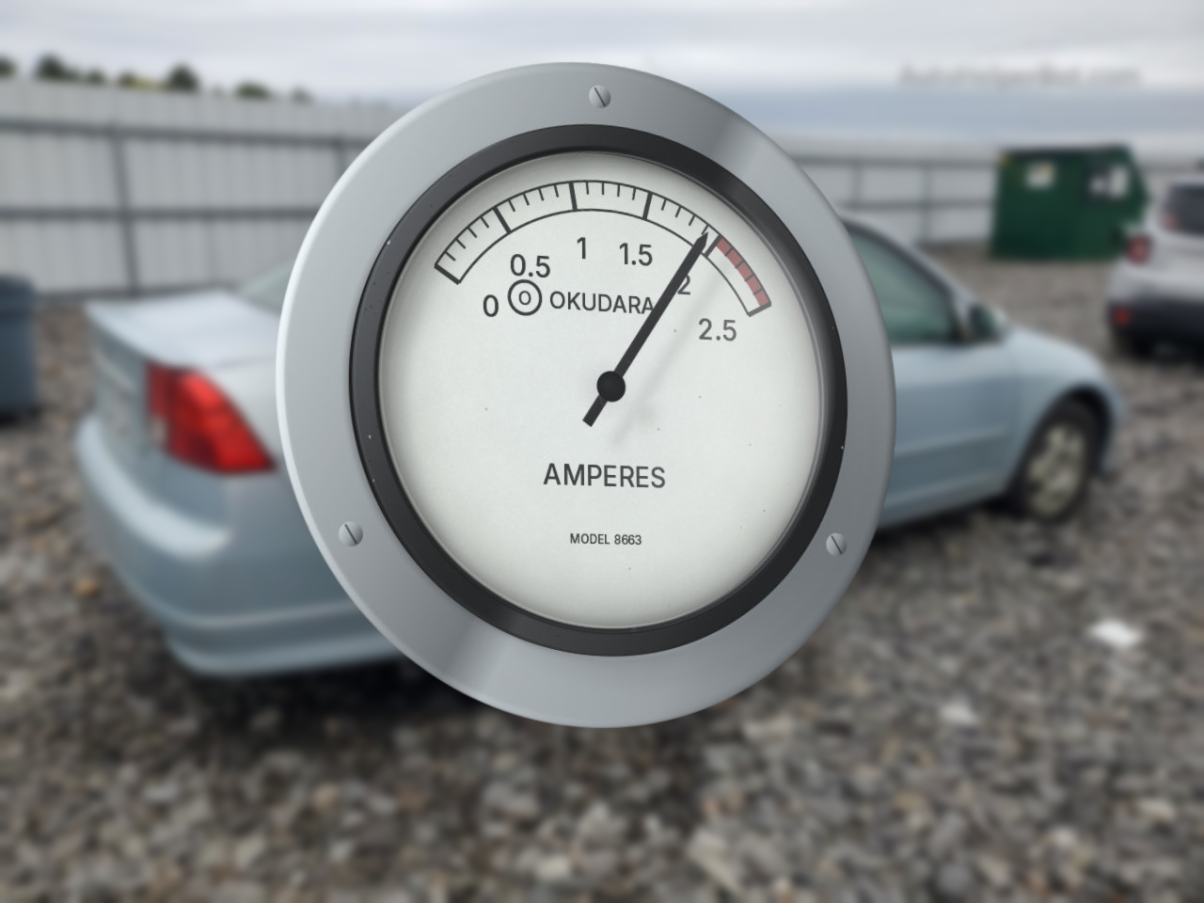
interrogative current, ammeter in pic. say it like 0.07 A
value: 1.9 A
